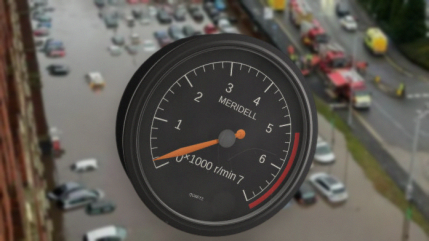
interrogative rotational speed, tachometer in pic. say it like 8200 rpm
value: 200 rpm
